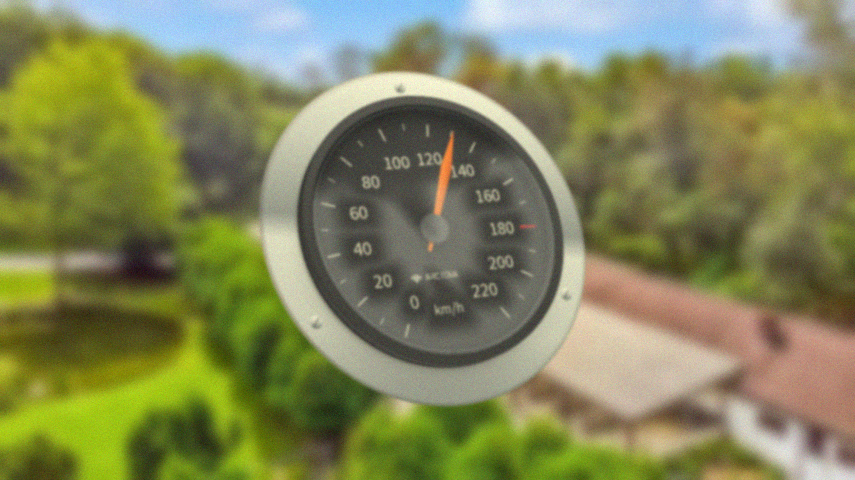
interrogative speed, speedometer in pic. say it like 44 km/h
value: 130 km/h
